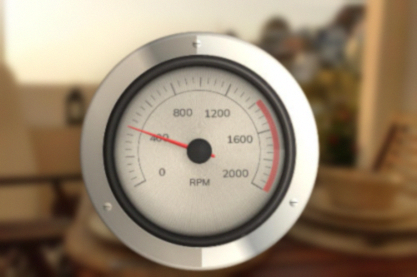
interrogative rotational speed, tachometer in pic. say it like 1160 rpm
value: 400 rpm
